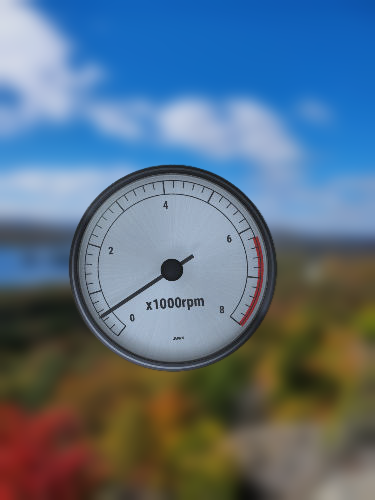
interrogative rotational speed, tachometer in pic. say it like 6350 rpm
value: 500 rpm
